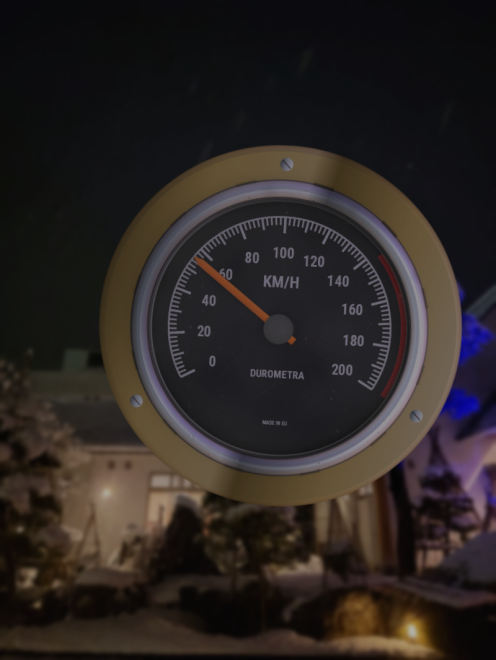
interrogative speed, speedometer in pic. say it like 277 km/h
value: 56 km/h
